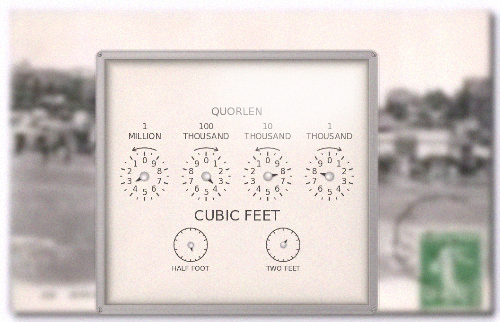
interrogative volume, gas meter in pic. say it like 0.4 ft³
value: 337800 ft³
